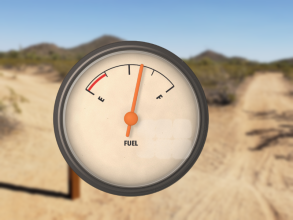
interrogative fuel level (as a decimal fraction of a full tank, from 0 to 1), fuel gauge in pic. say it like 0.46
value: 0.625
